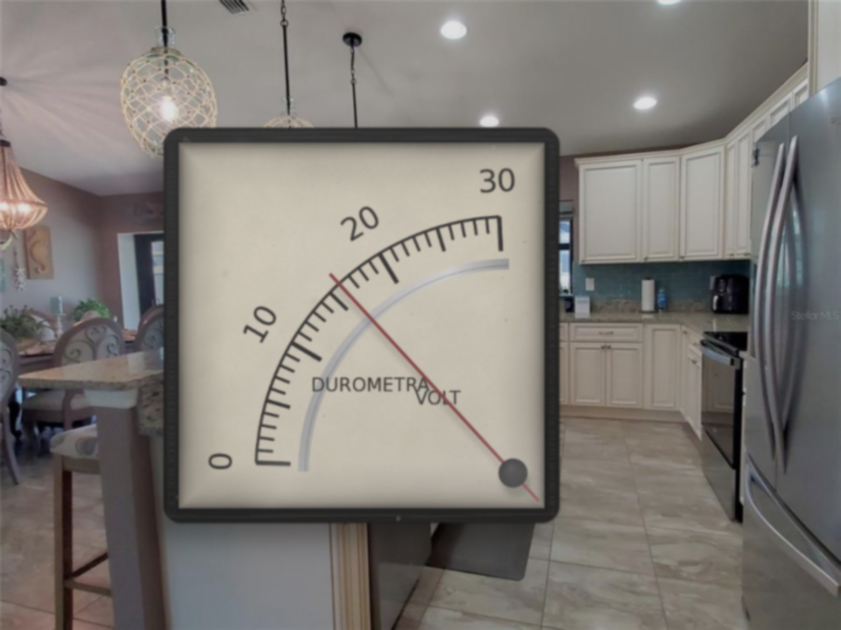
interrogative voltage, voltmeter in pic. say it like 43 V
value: 16 V
